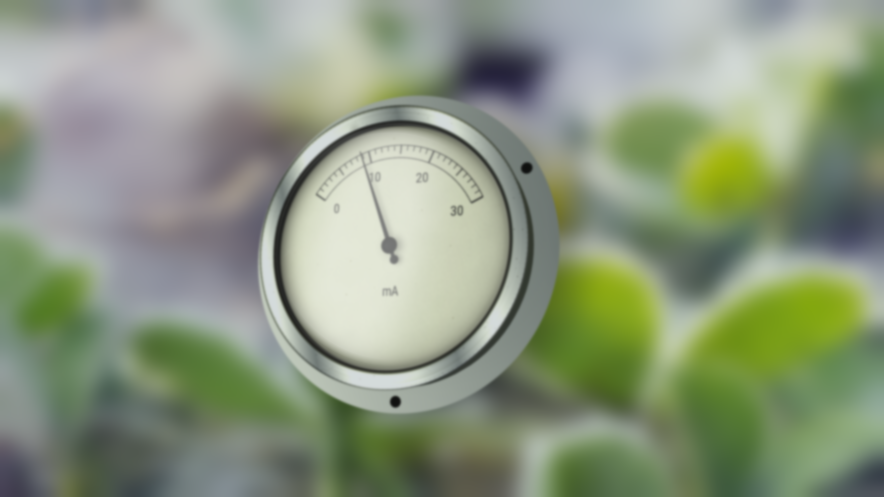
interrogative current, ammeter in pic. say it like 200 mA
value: 9 mA
